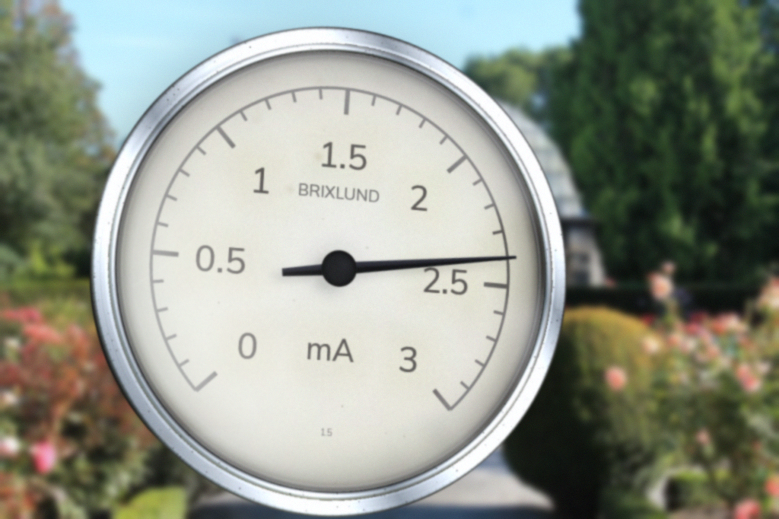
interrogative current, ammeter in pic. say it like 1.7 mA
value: 2.4 mA
